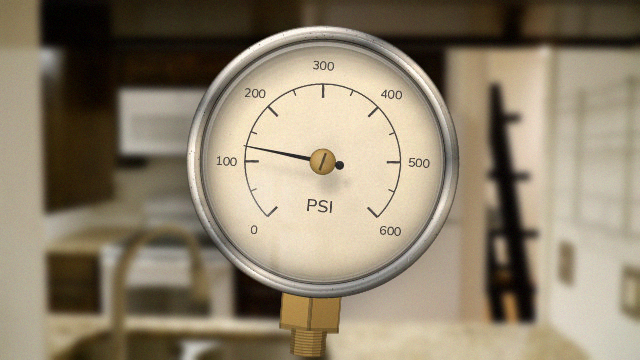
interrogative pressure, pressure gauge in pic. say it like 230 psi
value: 125 psi
